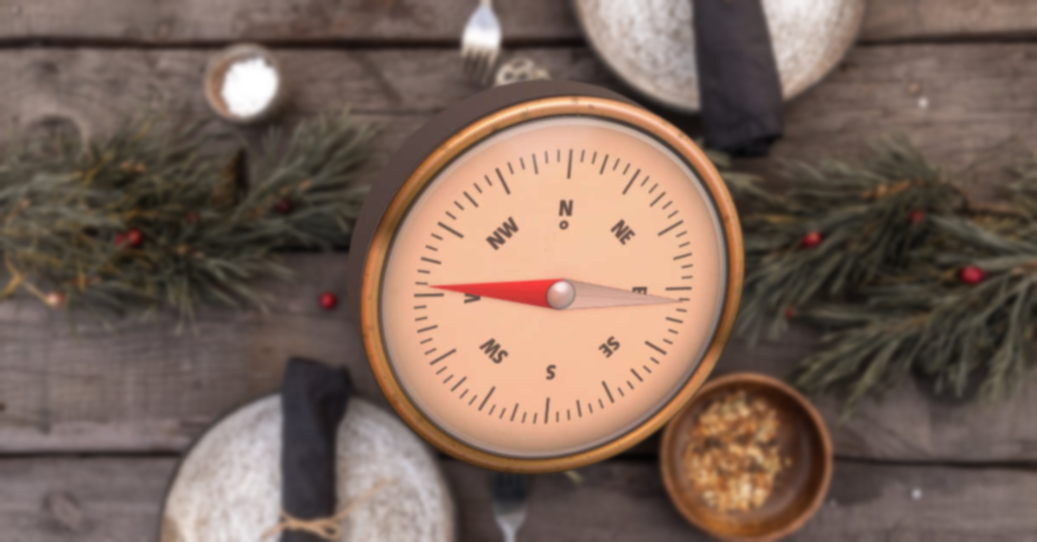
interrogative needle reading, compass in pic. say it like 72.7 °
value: 275 °
